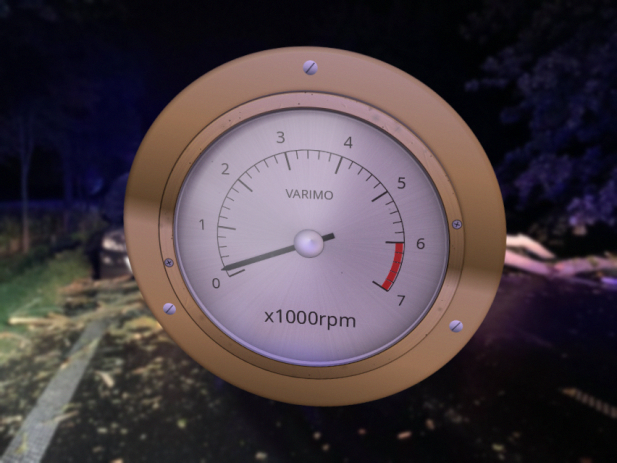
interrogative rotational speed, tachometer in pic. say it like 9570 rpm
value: 200 rpm
